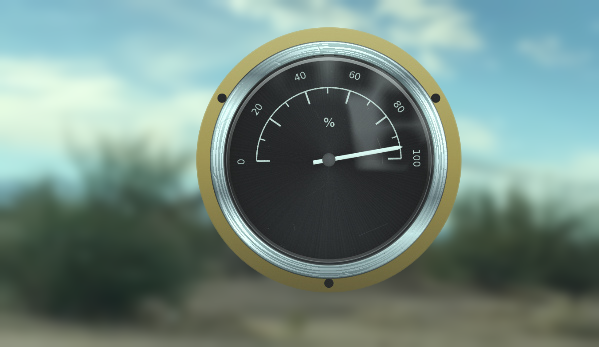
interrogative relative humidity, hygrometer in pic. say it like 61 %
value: 95 %
